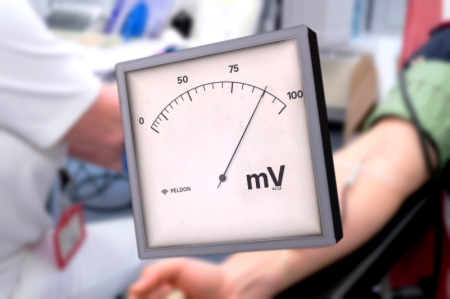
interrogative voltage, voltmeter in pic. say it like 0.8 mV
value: 90 mV
